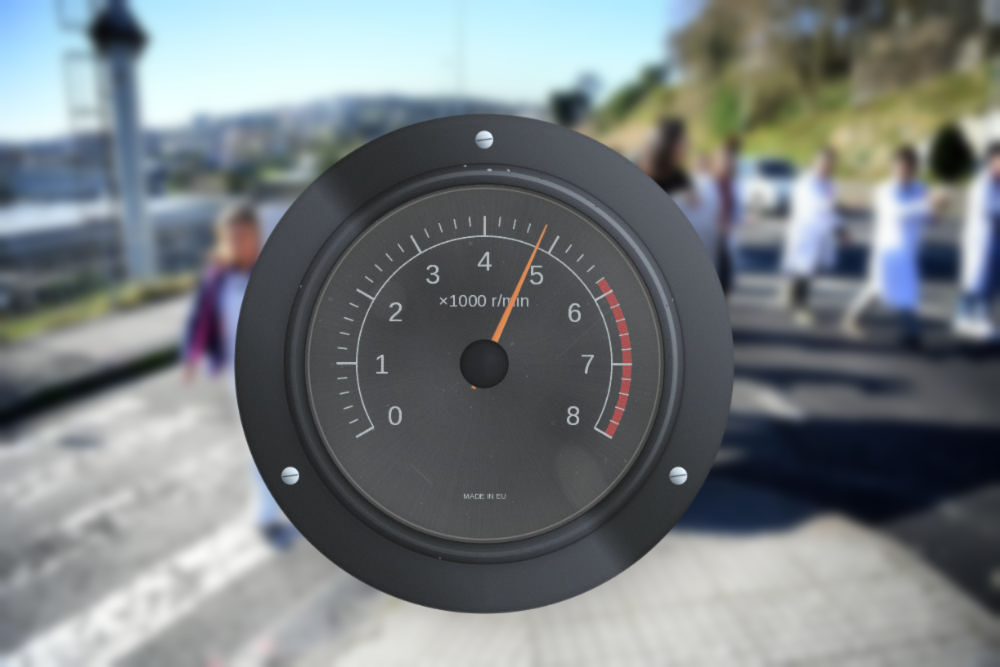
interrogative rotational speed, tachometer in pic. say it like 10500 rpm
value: 4800 rpm
